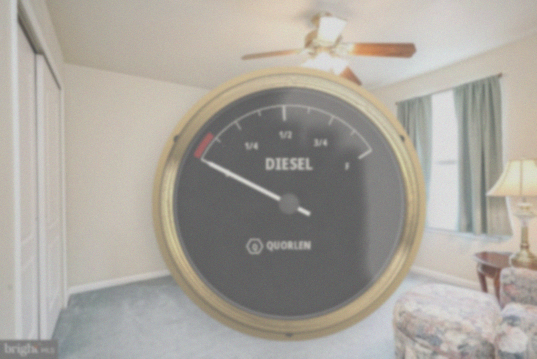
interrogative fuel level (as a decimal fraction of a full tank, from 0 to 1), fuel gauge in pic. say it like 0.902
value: 0
